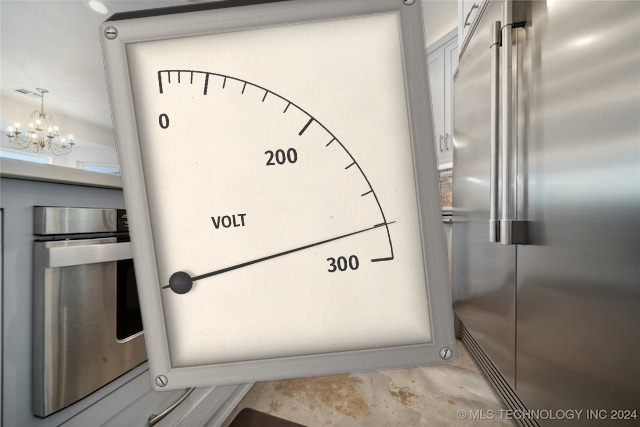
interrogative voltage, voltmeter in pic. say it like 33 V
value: 280 V
